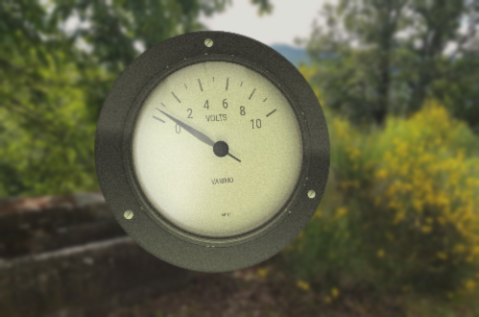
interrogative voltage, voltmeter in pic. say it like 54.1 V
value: 0.5 V
